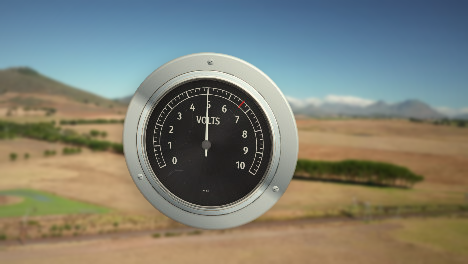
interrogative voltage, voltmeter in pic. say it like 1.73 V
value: 5 V
